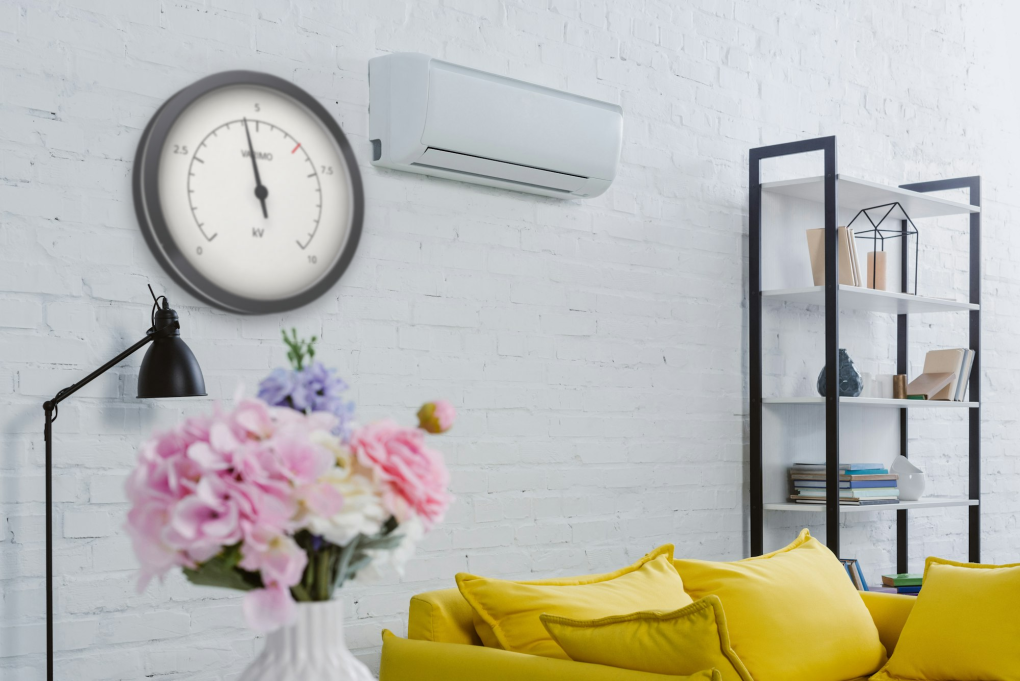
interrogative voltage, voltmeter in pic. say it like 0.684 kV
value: 4.5 kV
